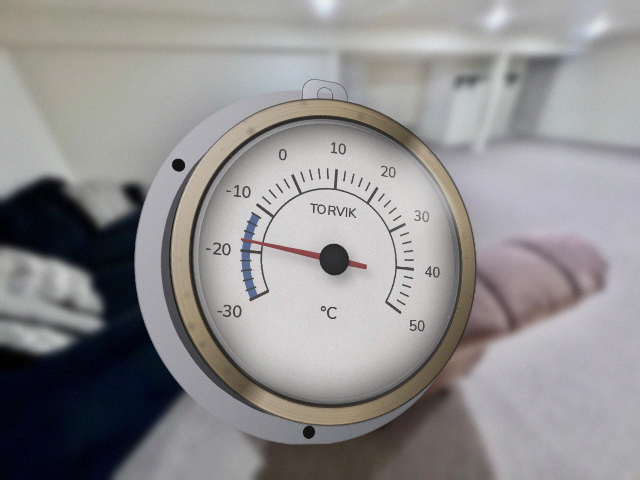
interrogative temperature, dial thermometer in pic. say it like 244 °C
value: -18 °C
